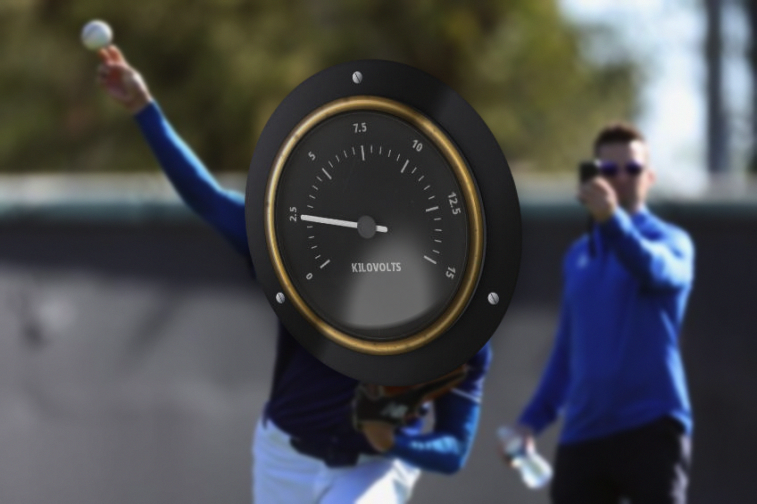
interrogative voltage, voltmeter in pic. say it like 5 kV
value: 2.5 kV
